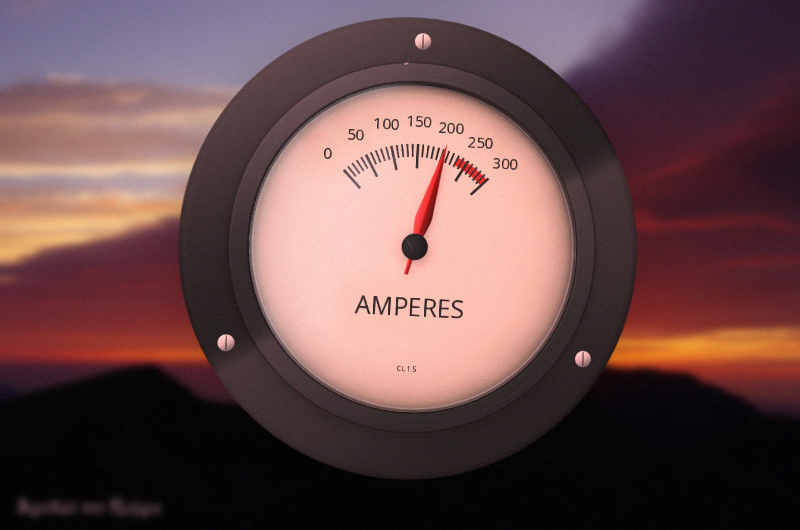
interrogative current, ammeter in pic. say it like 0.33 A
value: 200 A
